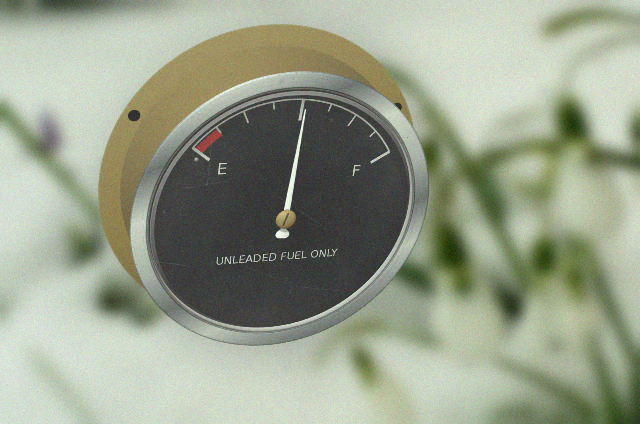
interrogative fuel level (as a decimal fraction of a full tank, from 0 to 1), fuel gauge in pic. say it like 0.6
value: 0.5
